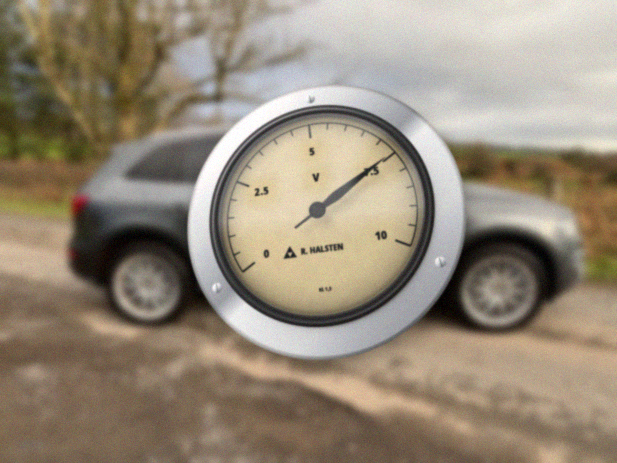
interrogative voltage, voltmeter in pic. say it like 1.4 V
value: 7.5 V
